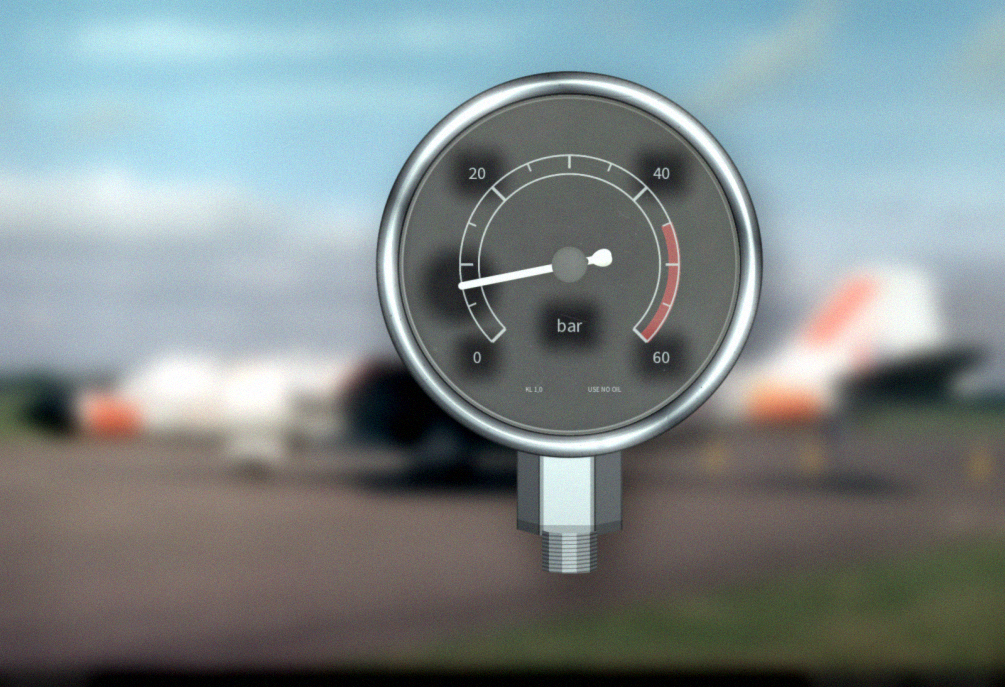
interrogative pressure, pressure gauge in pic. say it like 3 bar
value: 7.5 bar
